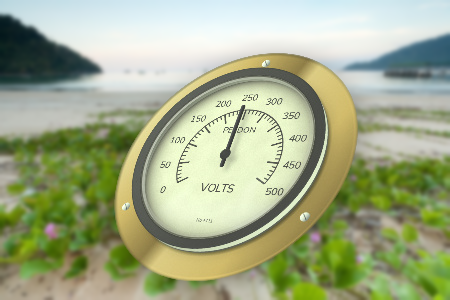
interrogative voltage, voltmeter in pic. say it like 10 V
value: 250 V
